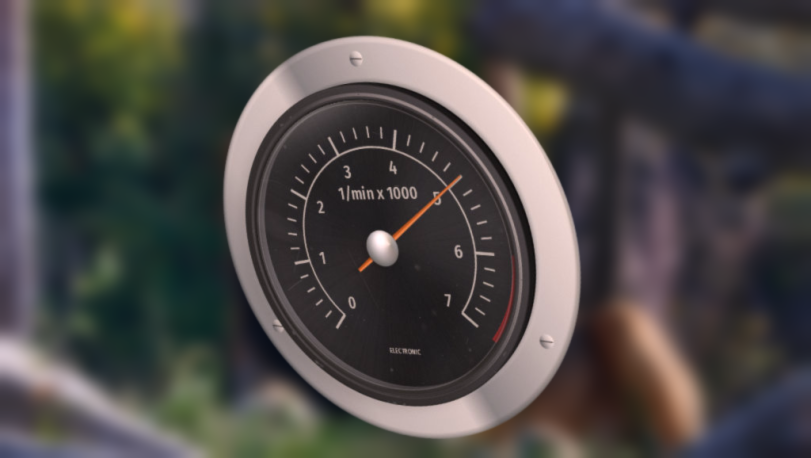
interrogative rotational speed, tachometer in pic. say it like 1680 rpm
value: 5000 rpm
